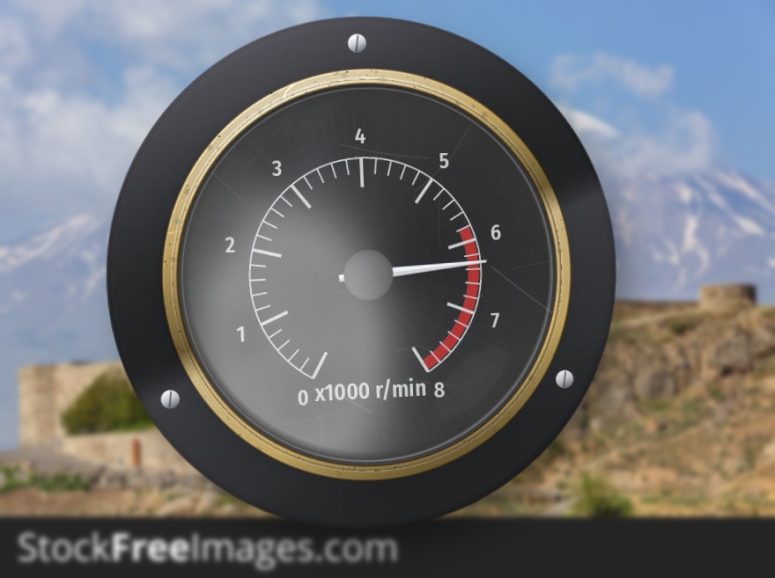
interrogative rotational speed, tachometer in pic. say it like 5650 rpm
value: 6300 rpm
